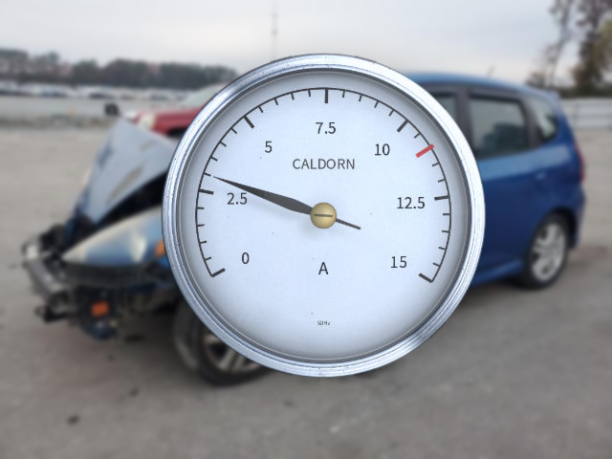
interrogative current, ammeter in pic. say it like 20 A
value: 3 A
